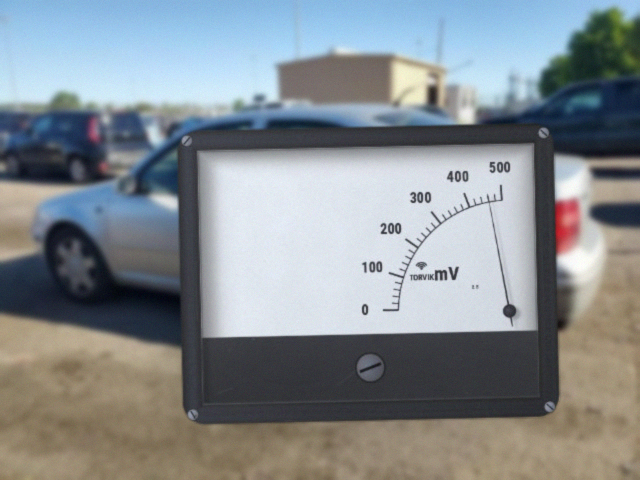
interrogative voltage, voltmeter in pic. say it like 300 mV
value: 460 mV
